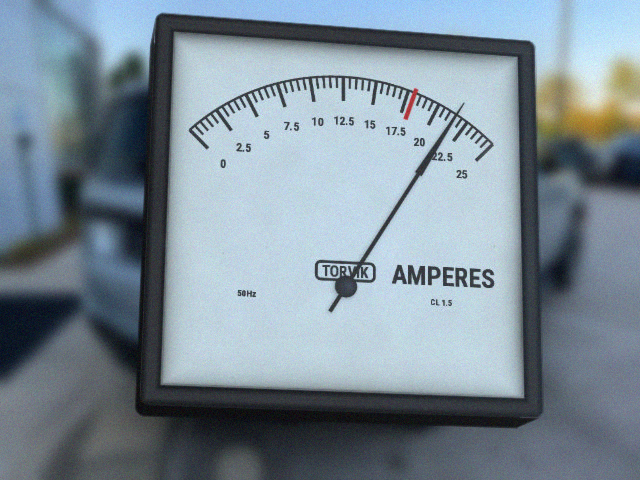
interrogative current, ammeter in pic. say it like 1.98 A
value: 21.5 A
